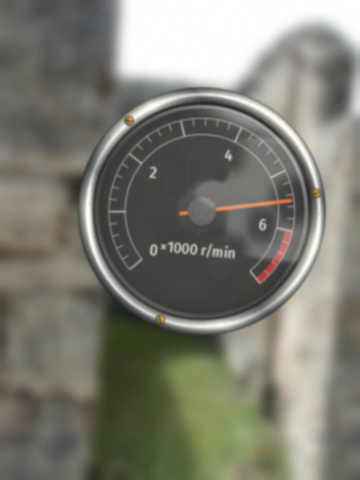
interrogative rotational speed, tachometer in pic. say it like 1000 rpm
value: 5500 rpm
